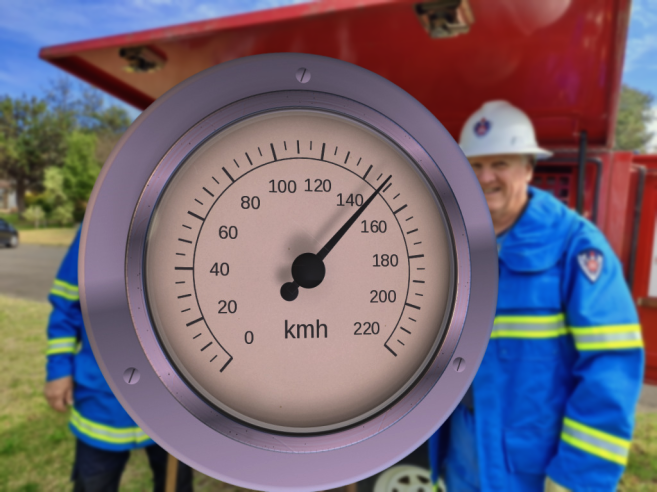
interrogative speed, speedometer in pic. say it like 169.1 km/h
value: 147.5 km/h
